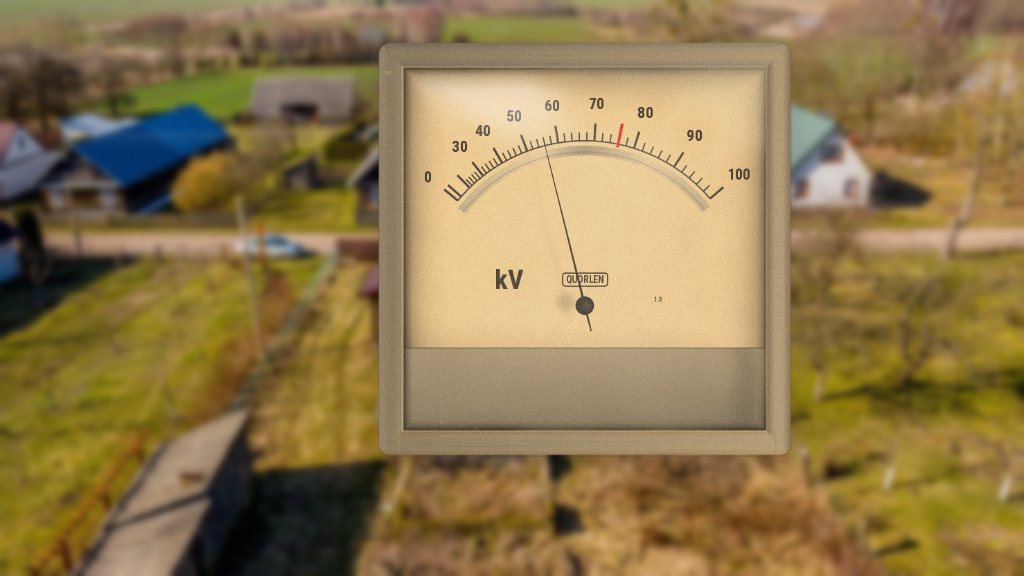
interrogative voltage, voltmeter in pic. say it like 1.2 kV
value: 56 kV
